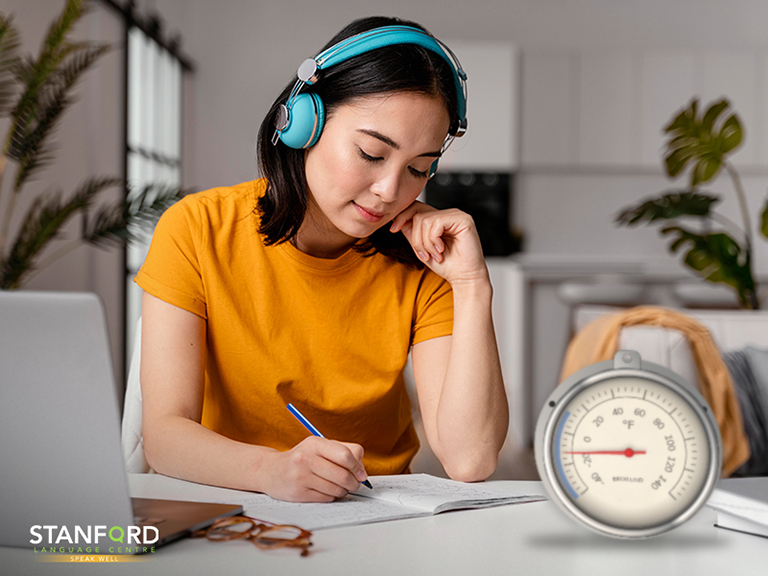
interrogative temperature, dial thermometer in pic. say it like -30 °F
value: -12 °F
